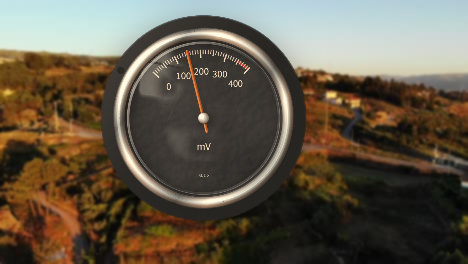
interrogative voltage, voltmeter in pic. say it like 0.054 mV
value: 150 mV
